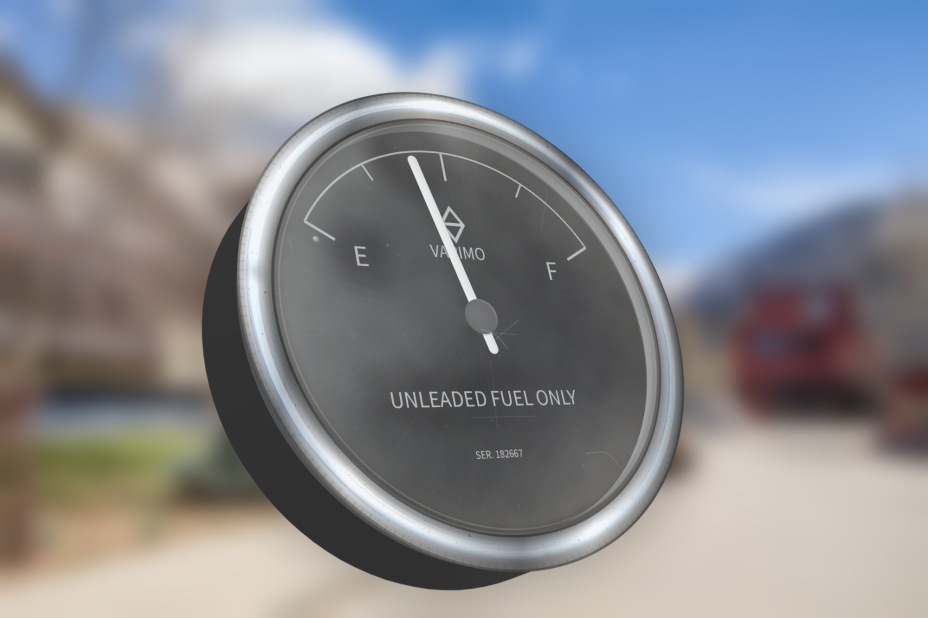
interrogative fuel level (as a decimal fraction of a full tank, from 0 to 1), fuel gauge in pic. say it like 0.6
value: 0.375
